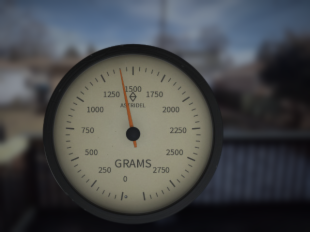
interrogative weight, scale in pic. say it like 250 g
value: 1400 g
